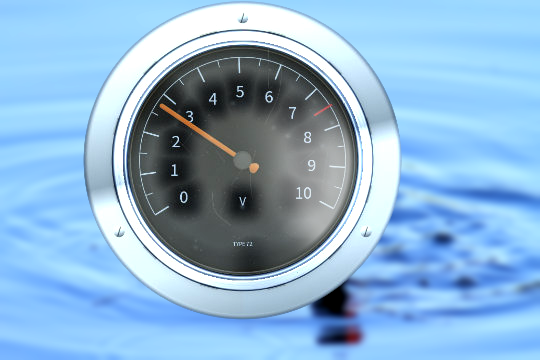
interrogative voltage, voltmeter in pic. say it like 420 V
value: 2.75 V
